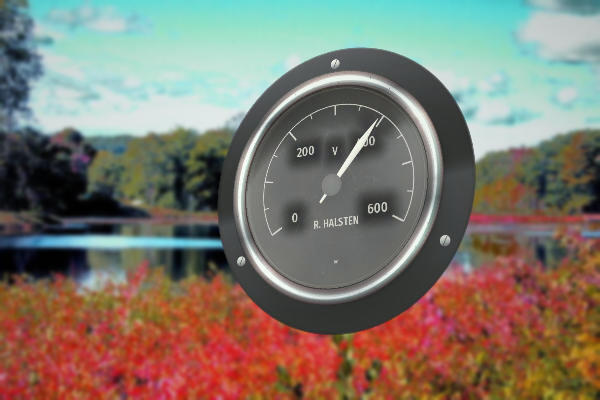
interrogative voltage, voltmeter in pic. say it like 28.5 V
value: 400 V
